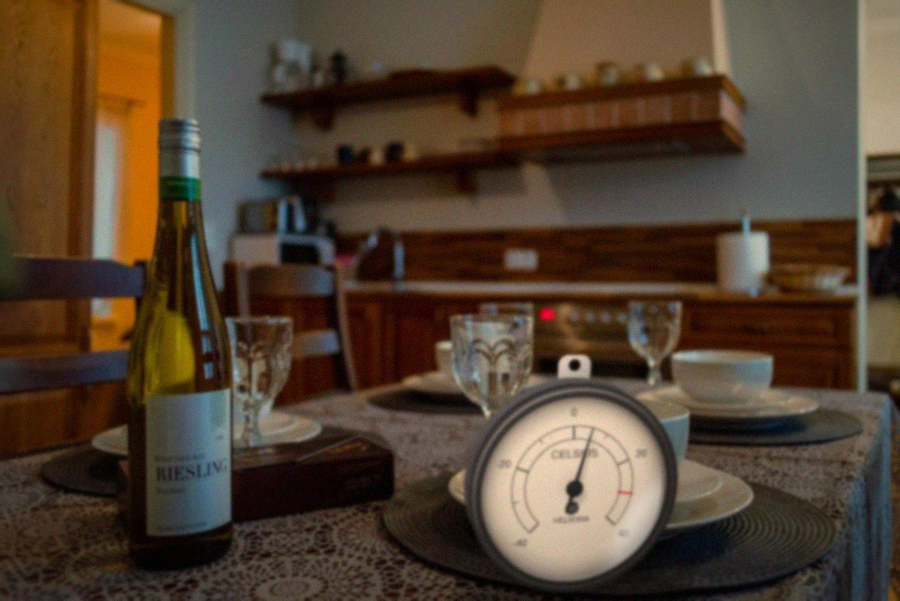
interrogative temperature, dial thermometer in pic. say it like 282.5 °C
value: 5 °C
